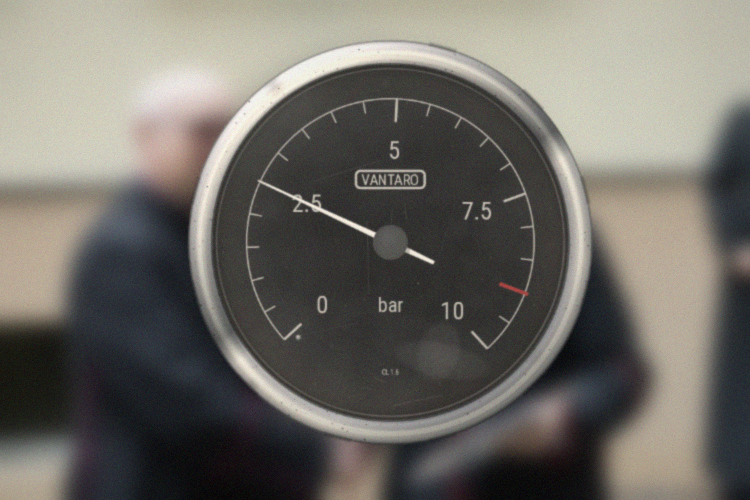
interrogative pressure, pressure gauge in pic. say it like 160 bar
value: 2.5 bar
